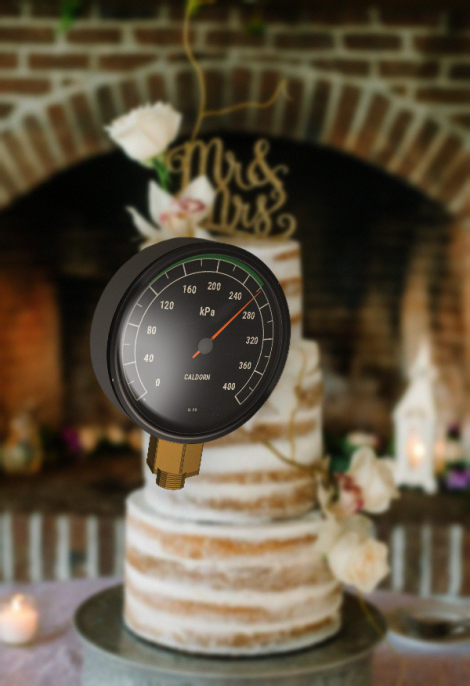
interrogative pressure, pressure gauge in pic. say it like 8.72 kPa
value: 260 kPa
